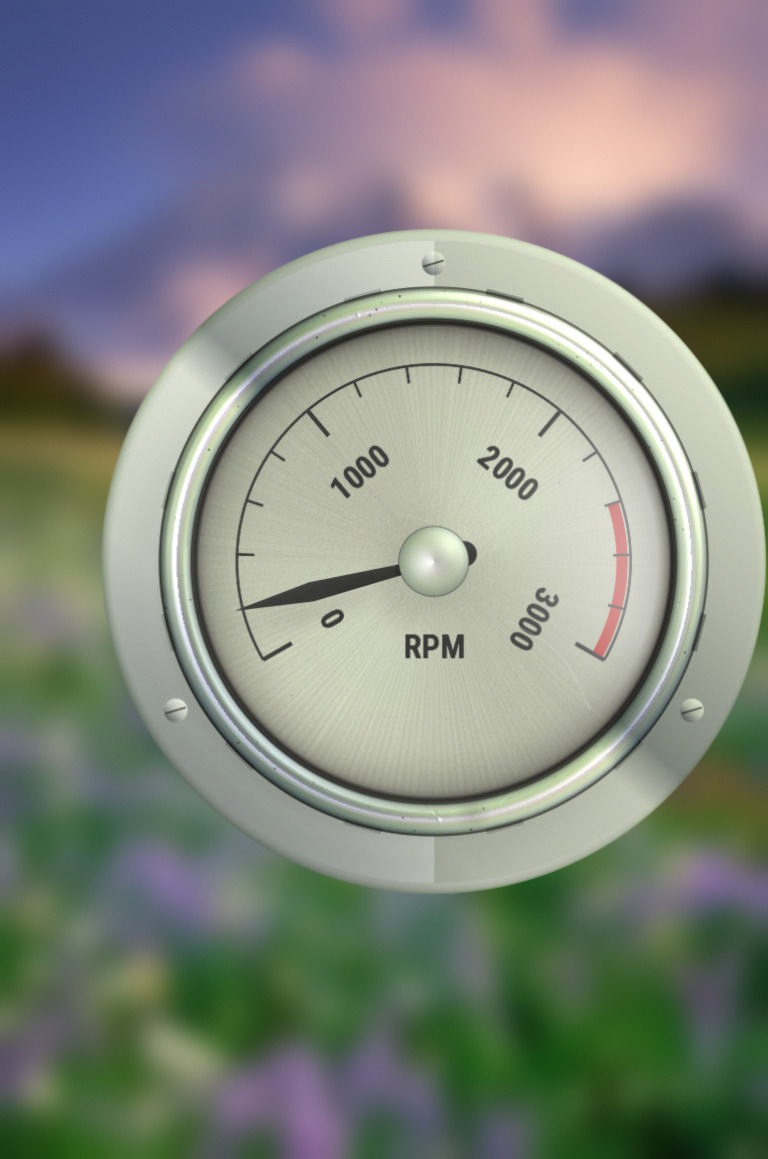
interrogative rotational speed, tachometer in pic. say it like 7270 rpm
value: 200 rpm
